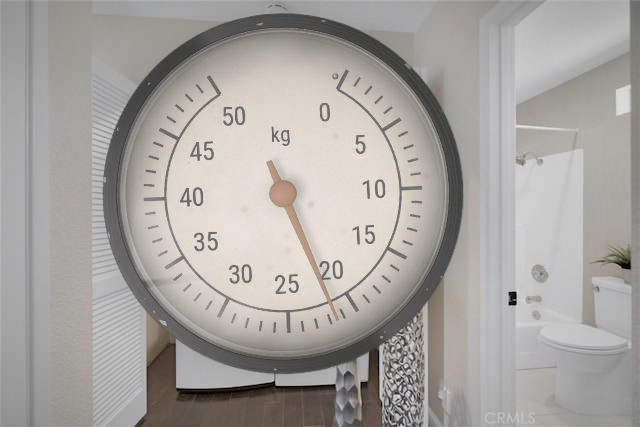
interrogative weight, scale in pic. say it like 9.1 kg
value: 21.5 kg
